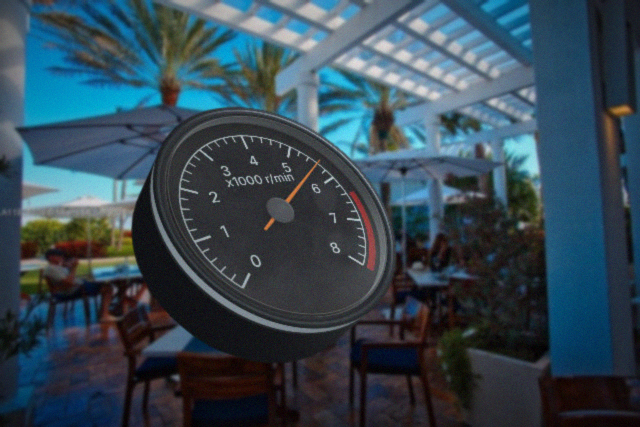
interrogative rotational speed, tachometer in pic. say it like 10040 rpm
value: 5600 rpm
